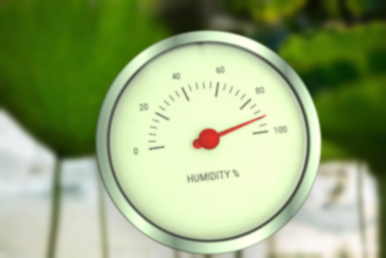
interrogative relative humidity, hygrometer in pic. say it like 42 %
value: 92 %
